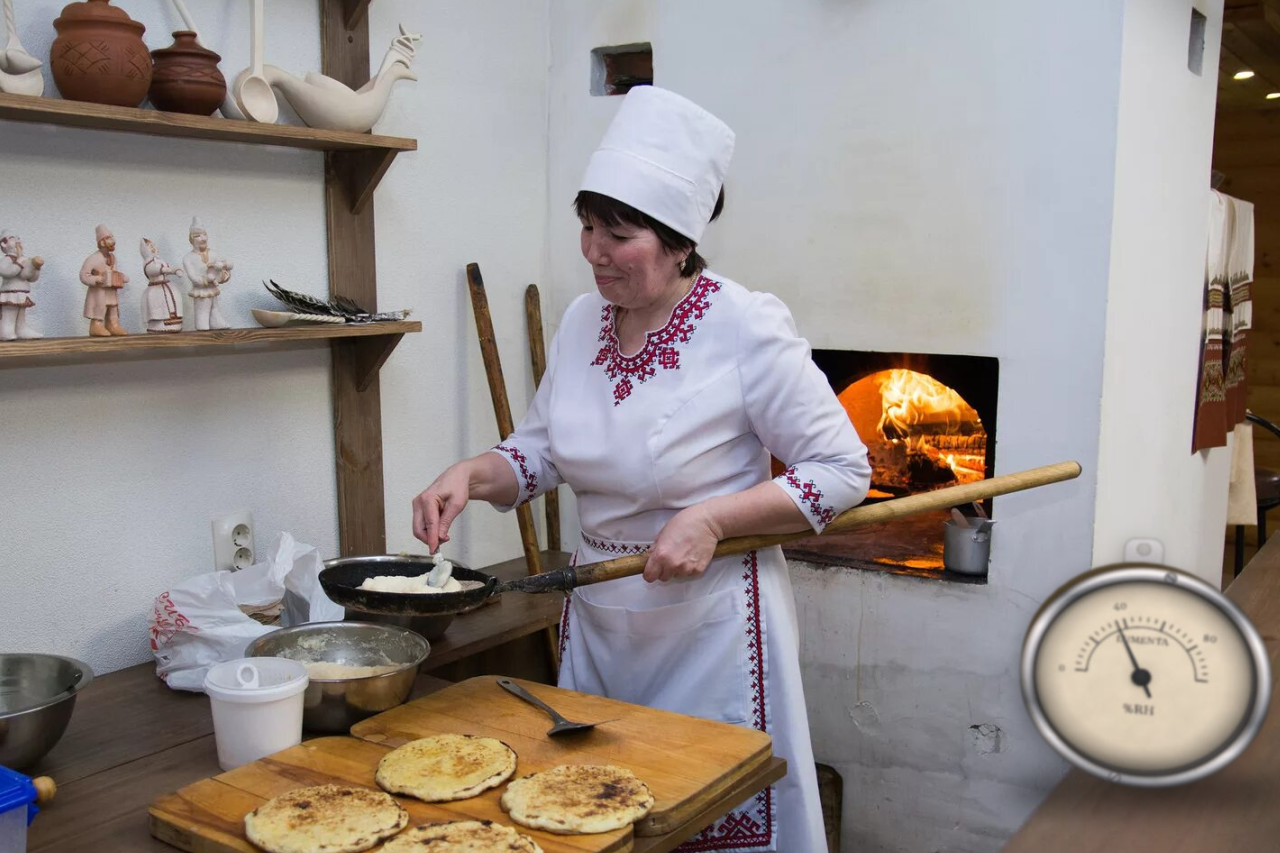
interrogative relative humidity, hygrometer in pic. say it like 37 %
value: 36 %
